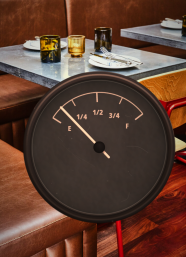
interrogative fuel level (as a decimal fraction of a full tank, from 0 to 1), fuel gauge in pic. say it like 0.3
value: 0.125
